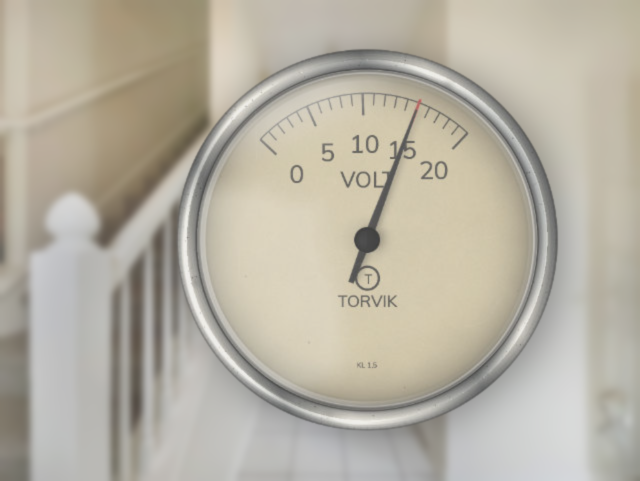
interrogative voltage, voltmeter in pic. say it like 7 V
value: 15 V
